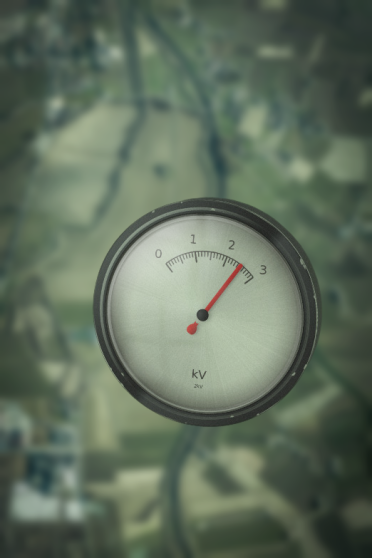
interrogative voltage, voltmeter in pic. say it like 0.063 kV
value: 2.5 kV
